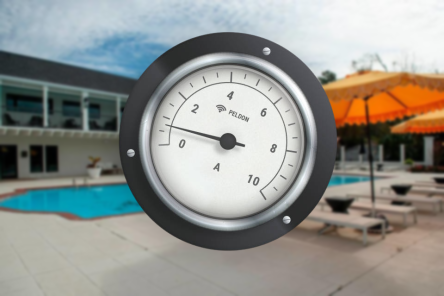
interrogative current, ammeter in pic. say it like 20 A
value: 0.75 A
